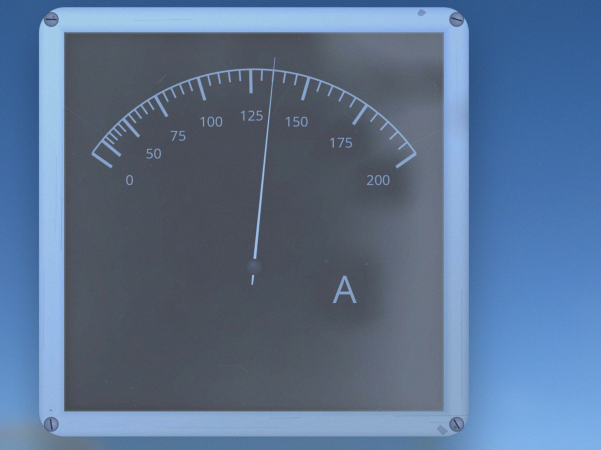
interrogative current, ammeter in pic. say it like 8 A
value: 135 A
